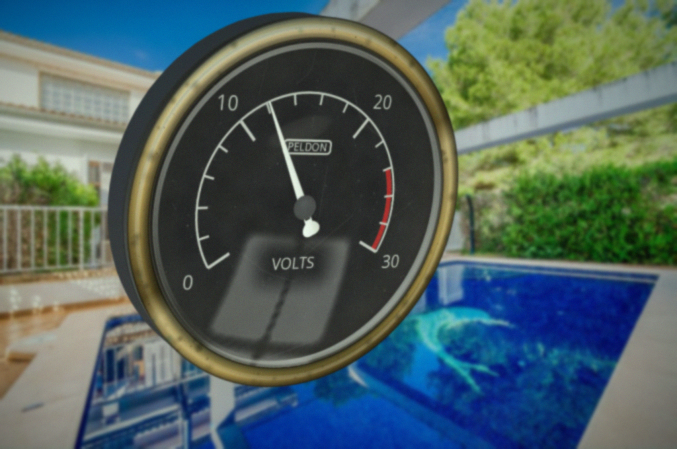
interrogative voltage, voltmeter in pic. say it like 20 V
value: 12 V
